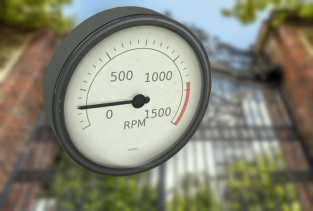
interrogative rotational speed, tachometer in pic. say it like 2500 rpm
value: 150 rpm
